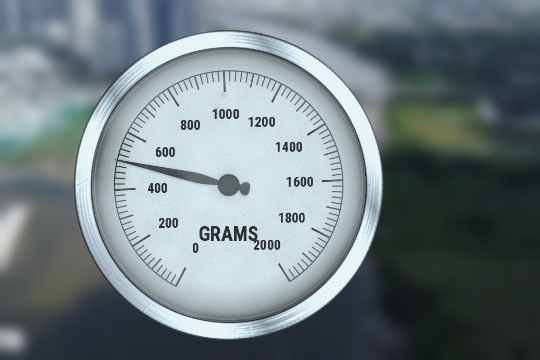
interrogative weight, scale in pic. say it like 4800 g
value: 500 g
